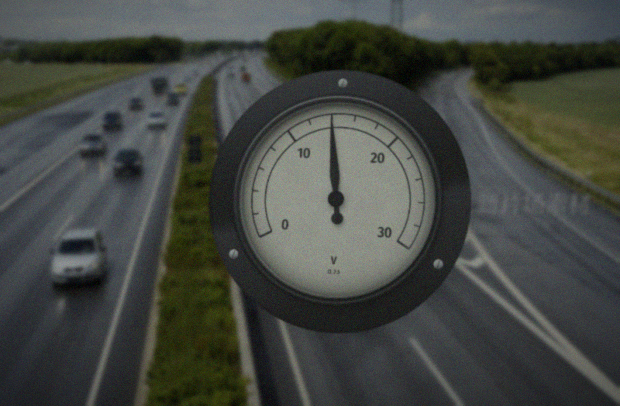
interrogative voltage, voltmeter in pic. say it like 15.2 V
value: 14 V
